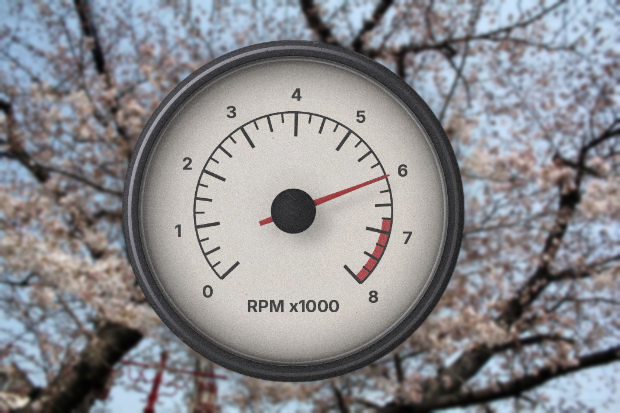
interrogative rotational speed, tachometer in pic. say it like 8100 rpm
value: 6000 rpm
